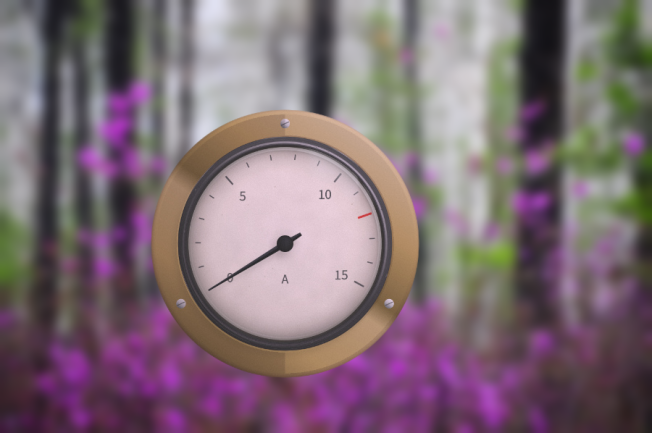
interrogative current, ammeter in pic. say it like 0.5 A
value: 0 A
